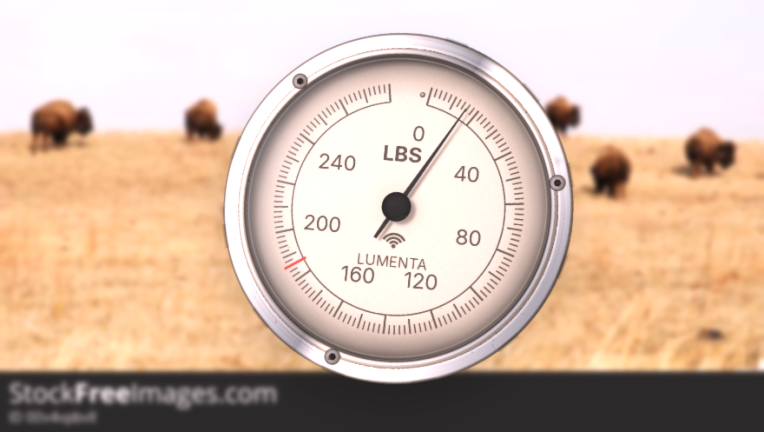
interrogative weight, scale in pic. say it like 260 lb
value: 16 lb
